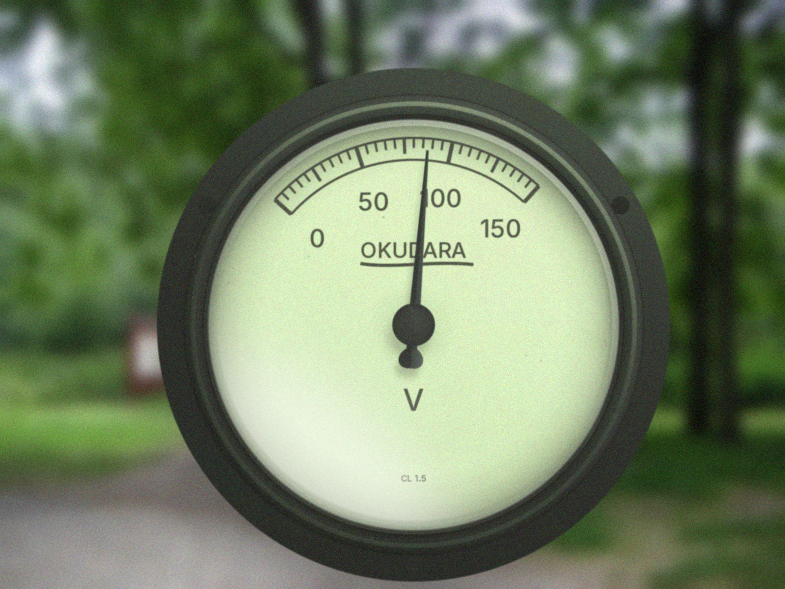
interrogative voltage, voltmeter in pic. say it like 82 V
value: 87.5 V
